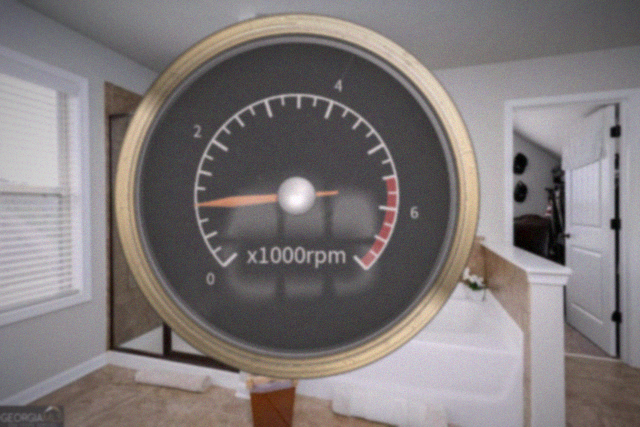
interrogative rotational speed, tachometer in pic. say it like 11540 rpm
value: 1000 rpm
